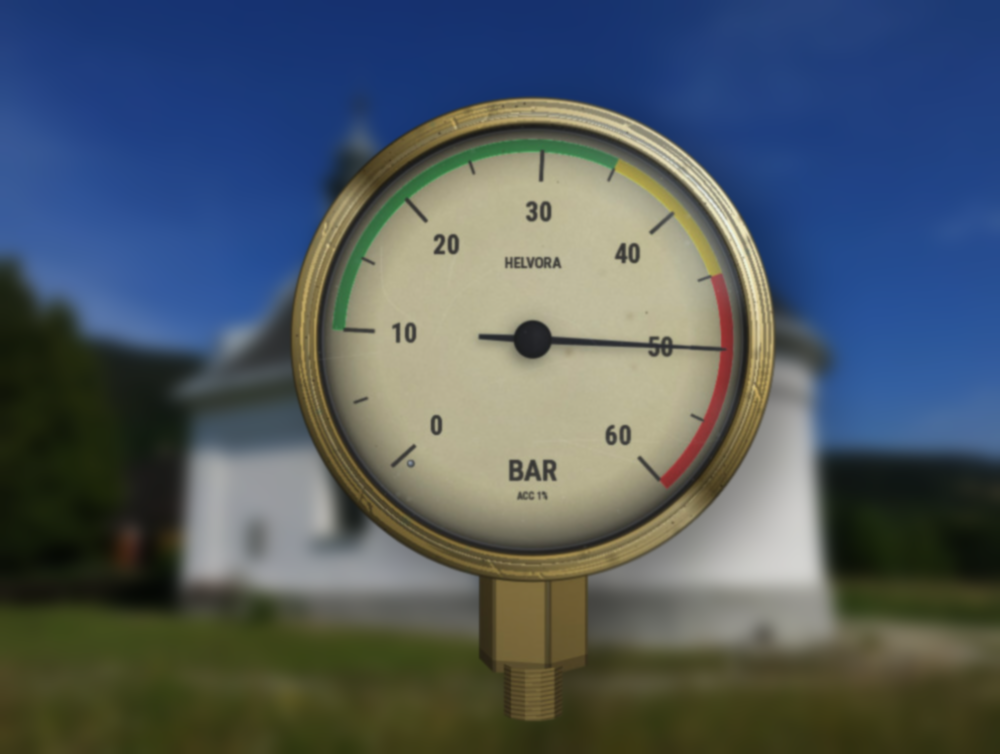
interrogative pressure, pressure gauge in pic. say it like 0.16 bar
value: 50 bar
